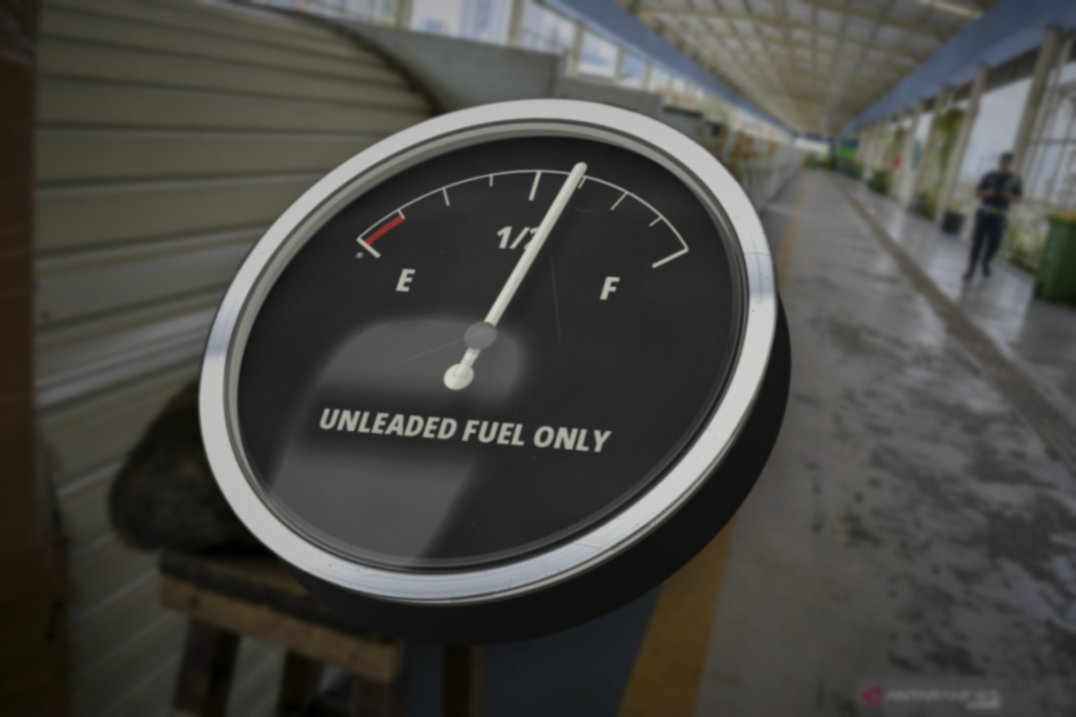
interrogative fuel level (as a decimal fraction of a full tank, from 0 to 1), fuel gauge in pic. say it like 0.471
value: 0.625
